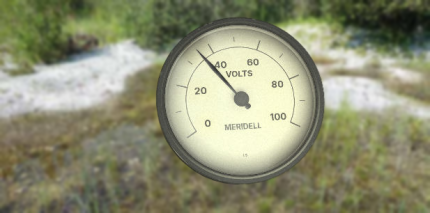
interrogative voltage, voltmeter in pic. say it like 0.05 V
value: 35 V
